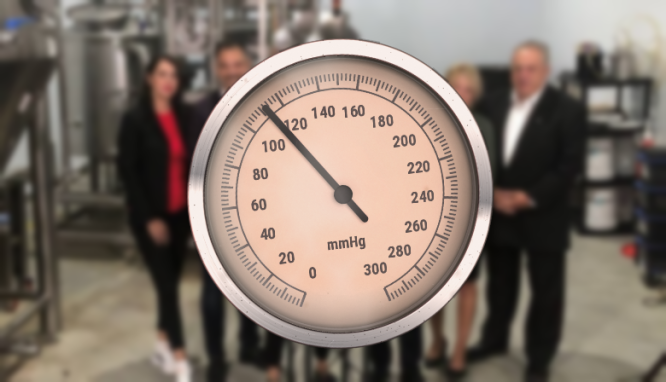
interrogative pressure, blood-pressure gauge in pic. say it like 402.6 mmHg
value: 112 mmHg
